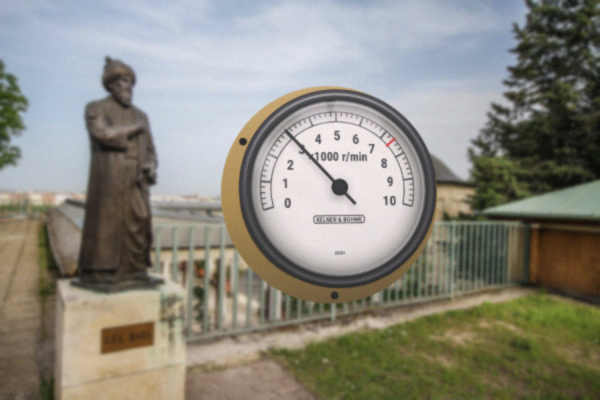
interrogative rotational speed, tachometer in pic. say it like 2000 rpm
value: 3000 rpm
